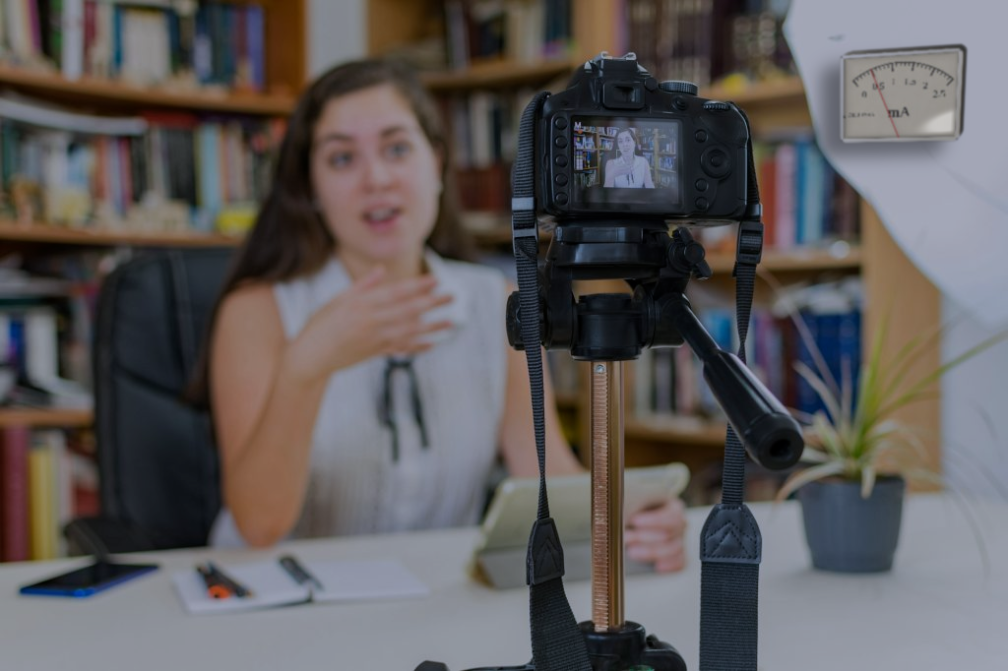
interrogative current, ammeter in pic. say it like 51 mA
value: 0.5 mA
